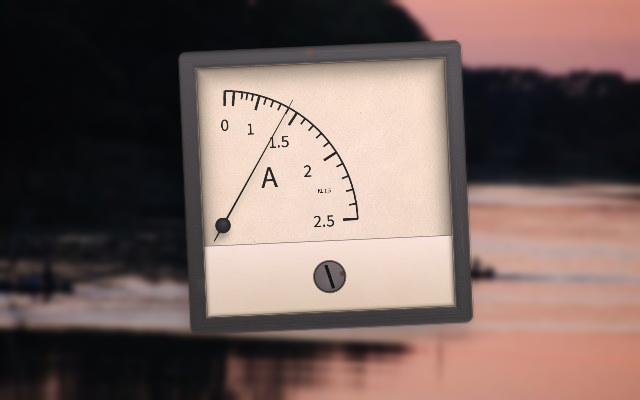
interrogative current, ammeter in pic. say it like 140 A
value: 1.4 A
